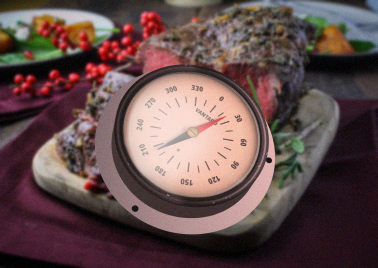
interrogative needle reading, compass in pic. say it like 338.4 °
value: 22.5 °
